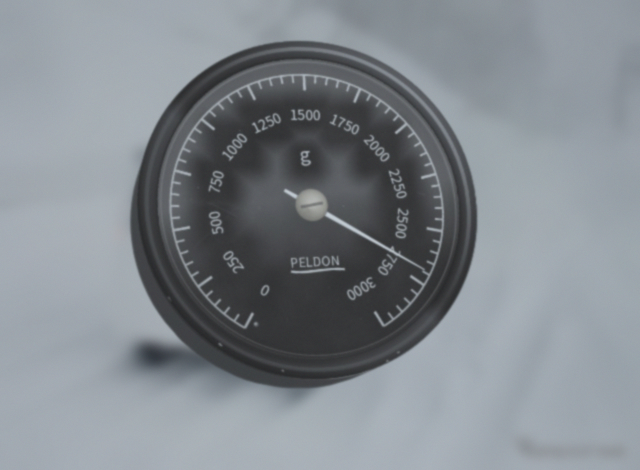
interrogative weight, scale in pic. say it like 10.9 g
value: 2700 g
